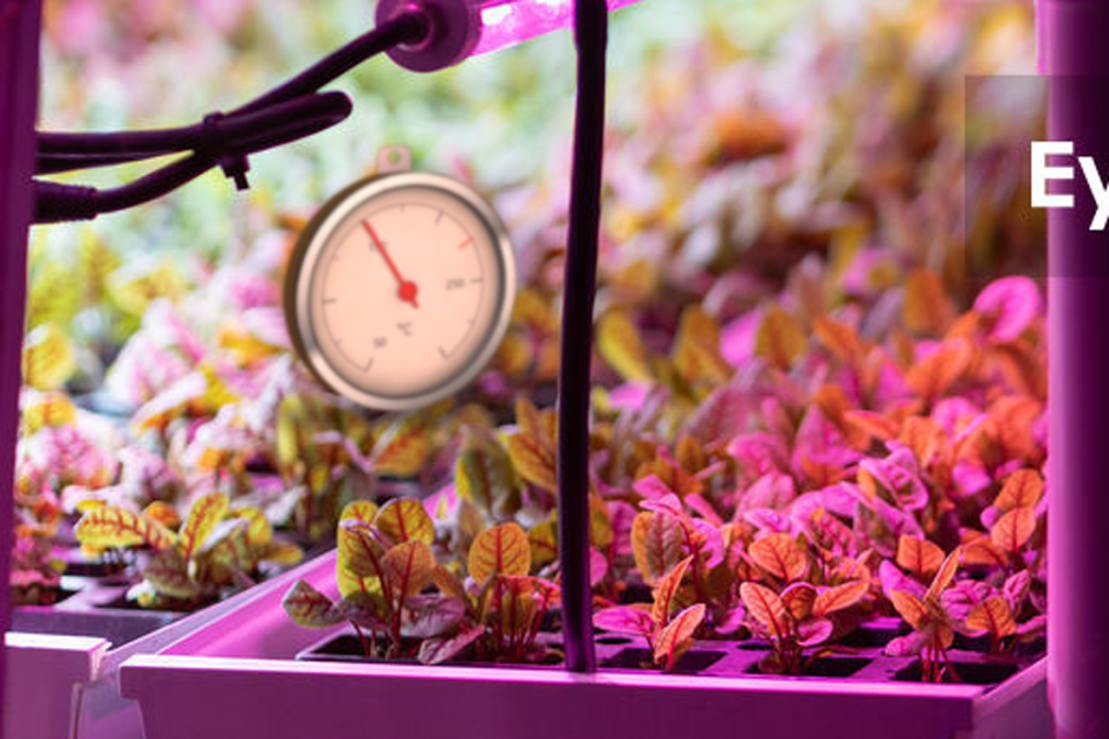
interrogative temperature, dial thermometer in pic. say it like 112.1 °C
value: 150 °C
